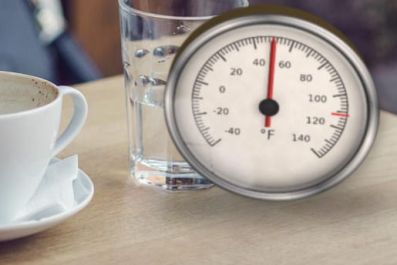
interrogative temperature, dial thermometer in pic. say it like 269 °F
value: 50 °F
